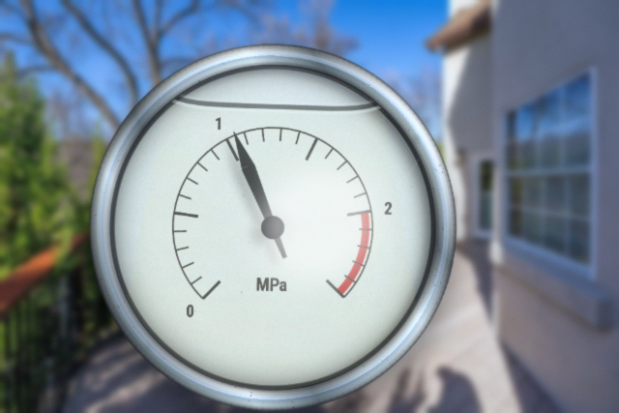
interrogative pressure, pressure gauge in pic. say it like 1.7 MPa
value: 1.05 MPa
